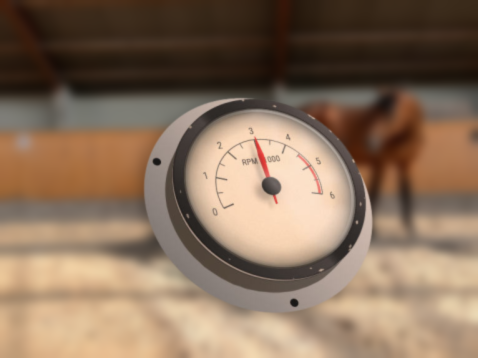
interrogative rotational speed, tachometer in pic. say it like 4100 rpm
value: 3000 rpm
